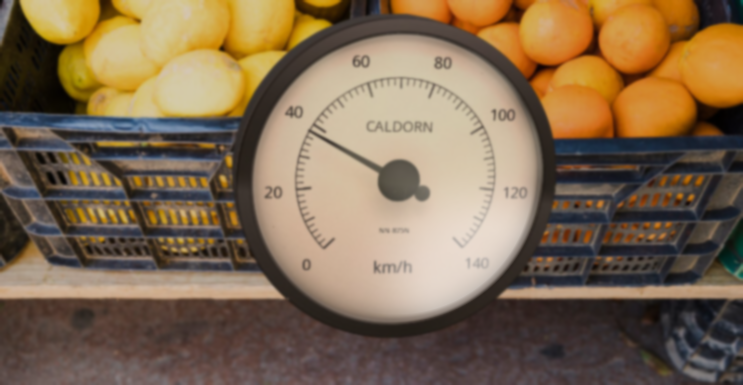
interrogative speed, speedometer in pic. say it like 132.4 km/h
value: 38 km/h
